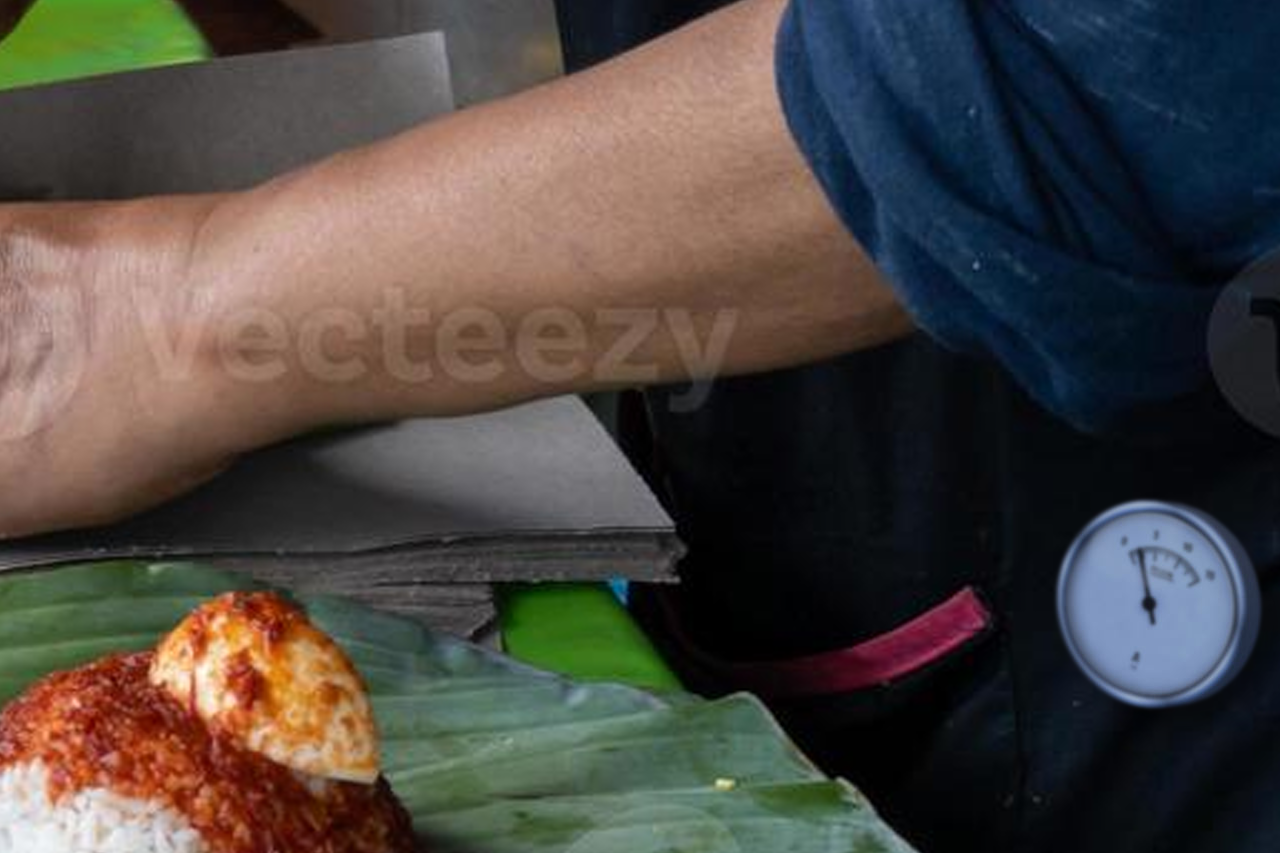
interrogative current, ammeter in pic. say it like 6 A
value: 2.5 A
